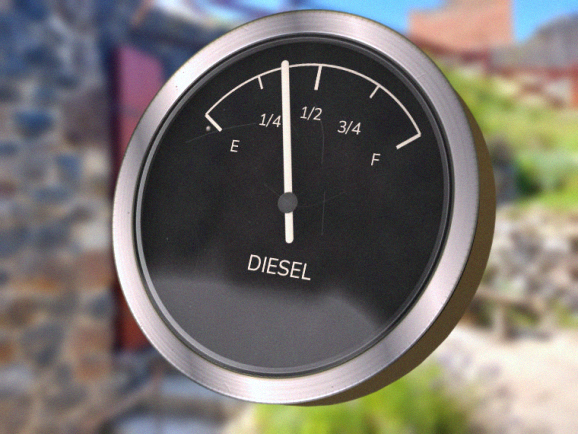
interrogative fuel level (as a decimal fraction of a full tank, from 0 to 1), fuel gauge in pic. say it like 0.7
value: 0.375
